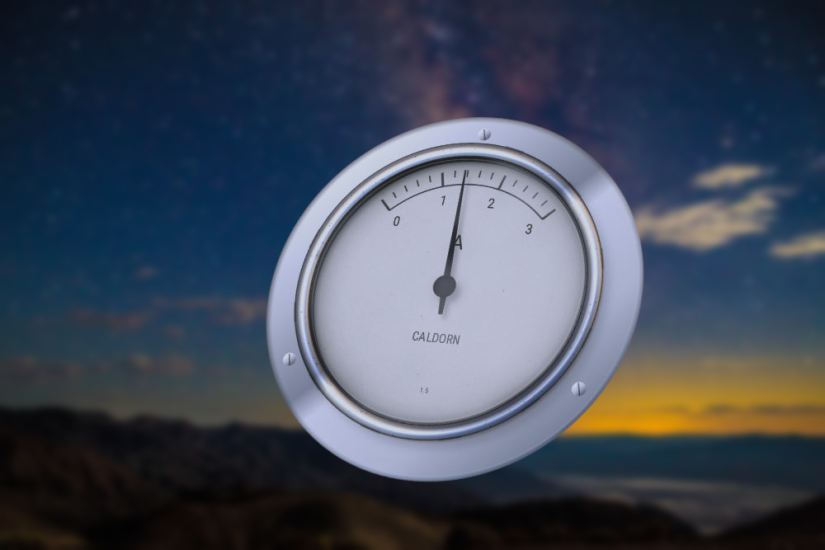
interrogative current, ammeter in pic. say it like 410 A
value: 1.4 A
